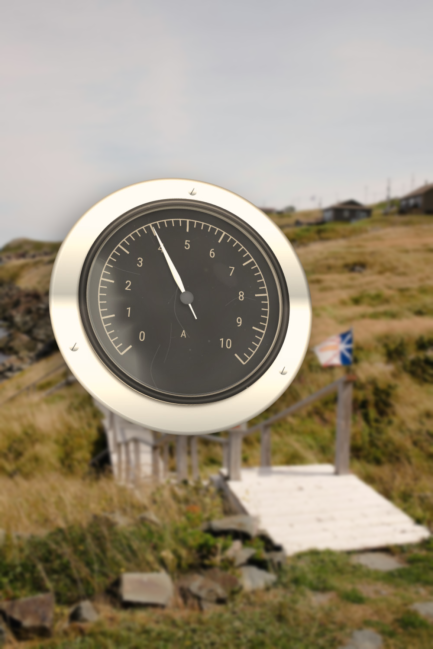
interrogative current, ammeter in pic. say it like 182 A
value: 4 A
